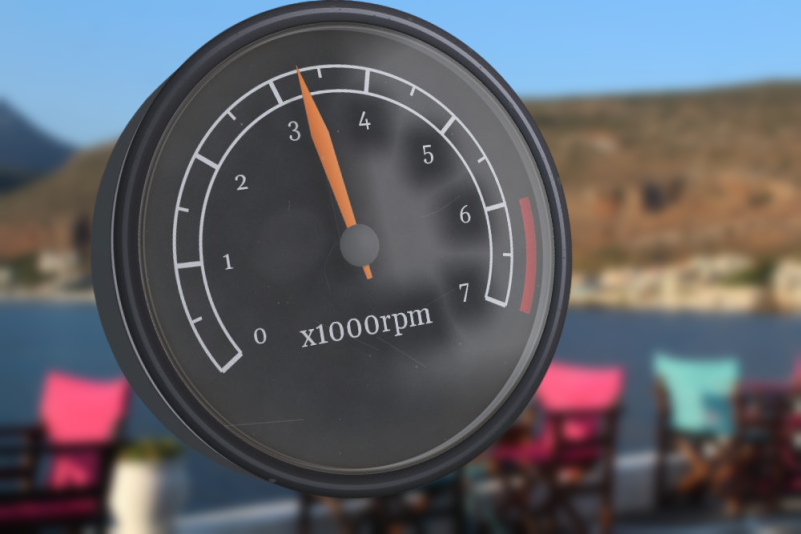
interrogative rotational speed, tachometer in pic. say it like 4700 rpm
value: 3250 rpm
